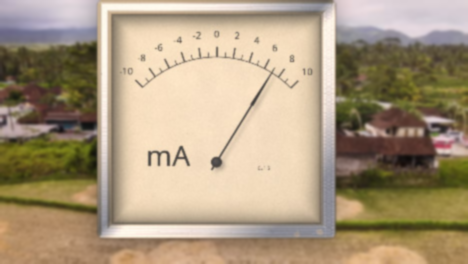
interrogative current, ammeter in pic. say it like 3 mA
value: 7 mA
